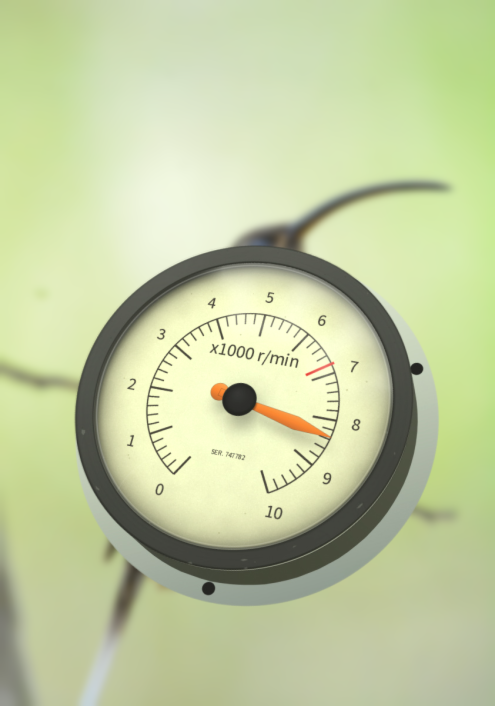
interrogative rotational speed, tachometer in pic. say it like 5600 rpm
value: 8400 rpm
